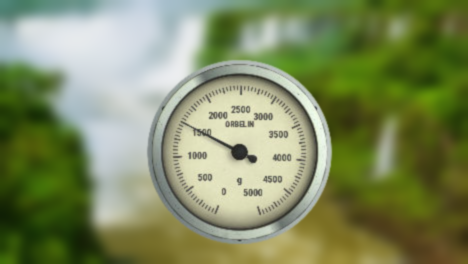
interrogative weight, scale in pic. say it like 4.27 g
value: 1500 g
